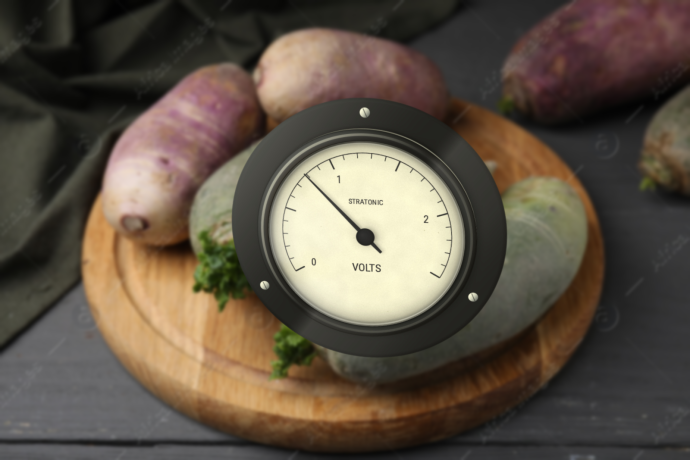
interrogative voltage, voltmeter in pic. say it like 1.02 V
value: 0.8 V
